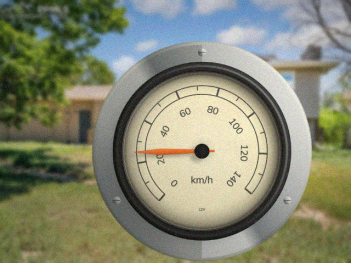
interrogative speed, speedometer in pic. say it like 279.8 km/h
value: 25 km/h
